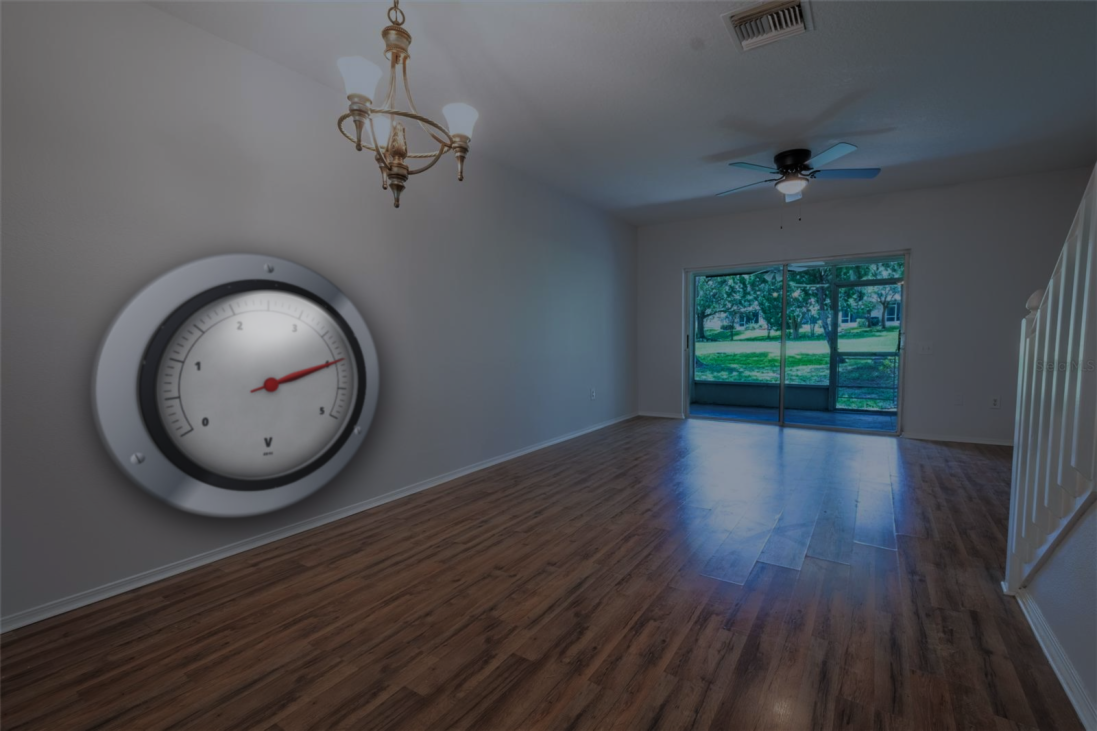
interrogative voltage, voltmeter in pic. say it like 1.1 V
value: 4 V
